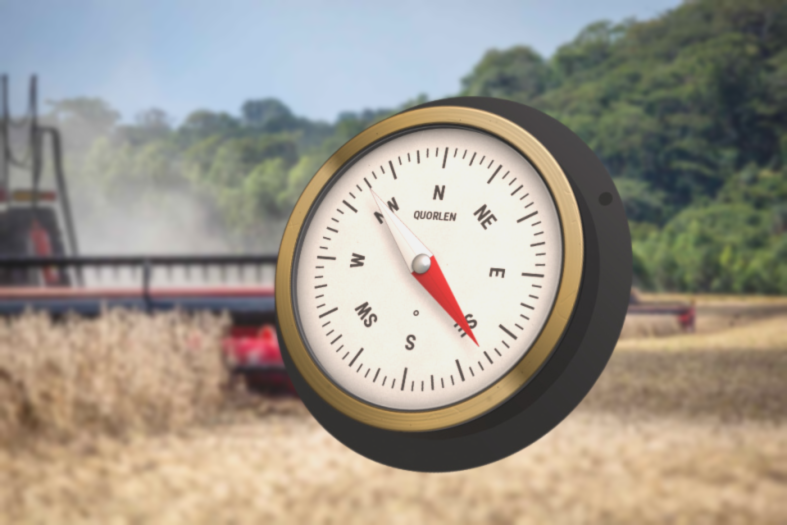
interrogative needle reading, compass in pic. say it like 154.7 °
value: 135 °
